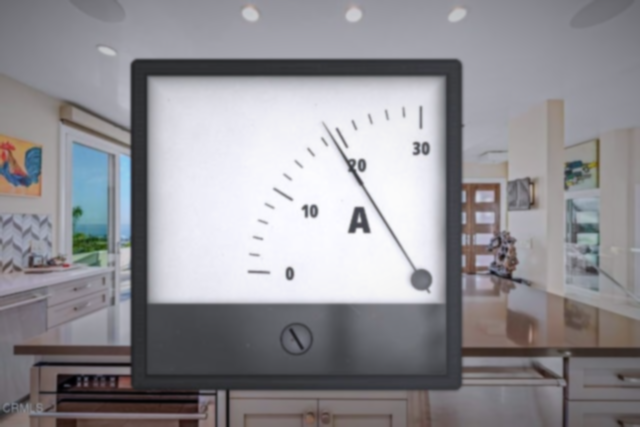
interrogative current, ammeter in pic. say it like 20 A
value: 19 A
